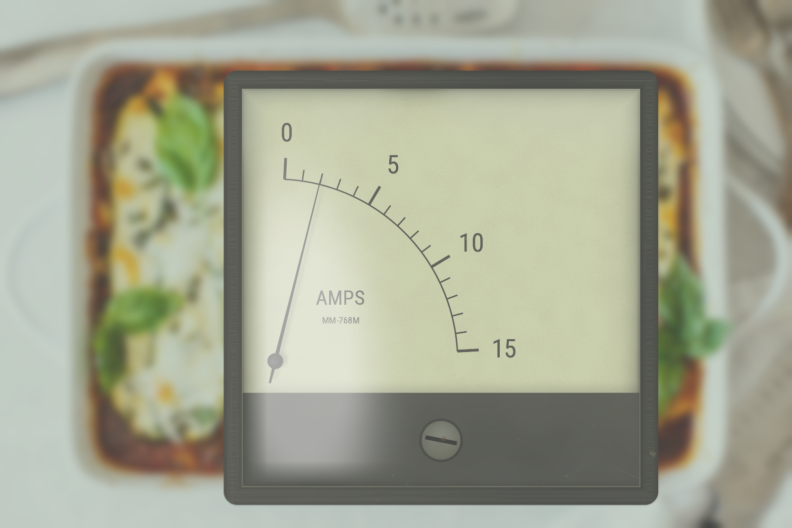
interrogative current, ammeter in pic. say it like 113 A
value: 2 A
